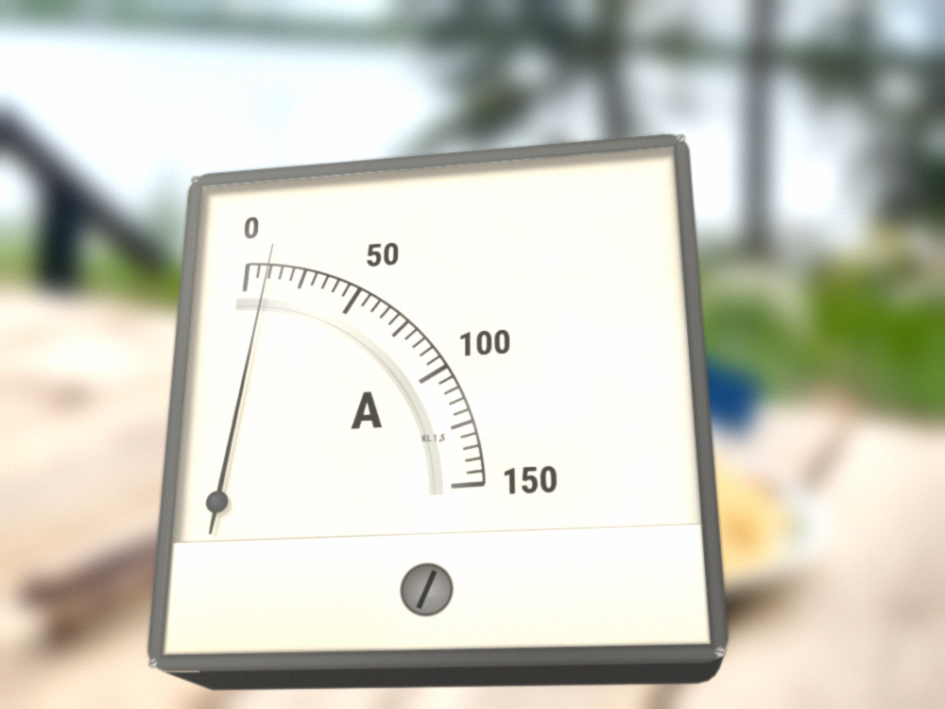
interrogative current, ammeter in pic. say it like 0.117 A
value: 10 A
